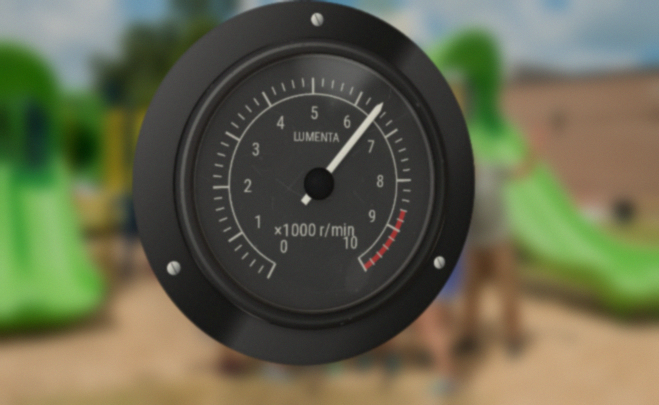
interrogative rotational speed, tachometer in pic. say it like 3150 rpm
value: 6400 rpm
